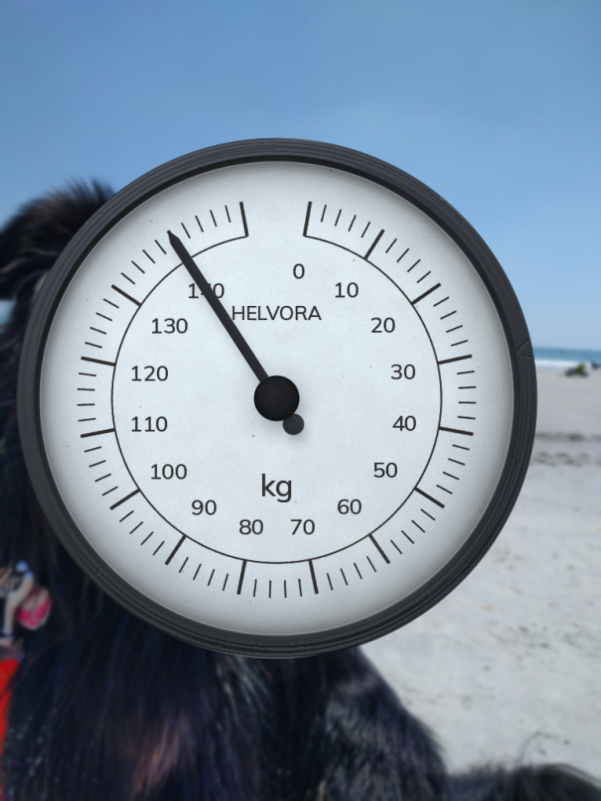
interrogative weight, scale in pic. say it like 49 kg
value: 140 kg
